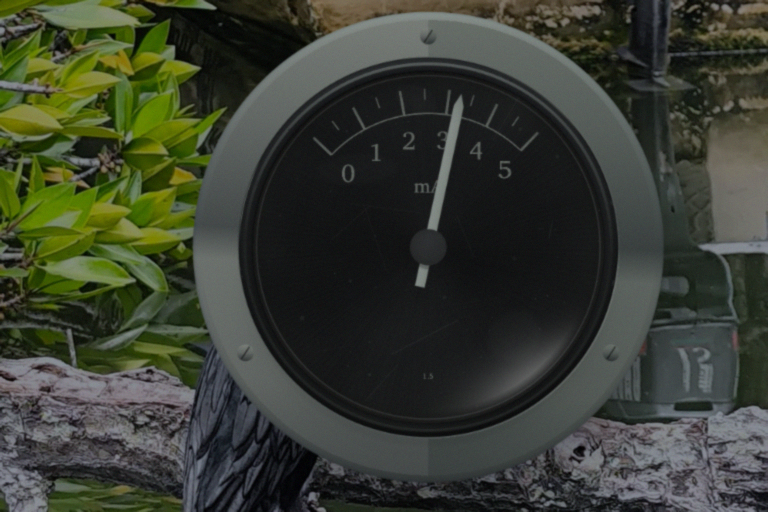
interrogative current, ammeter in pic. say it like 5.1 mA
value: 3.25 mA
